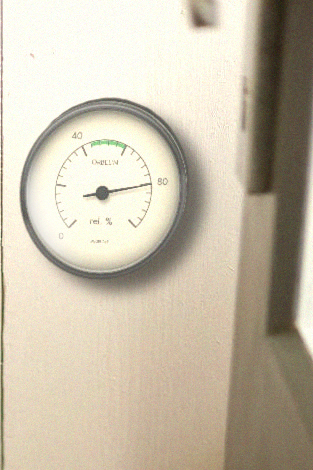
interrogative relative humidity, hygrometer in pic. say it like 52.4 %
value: 80 %
